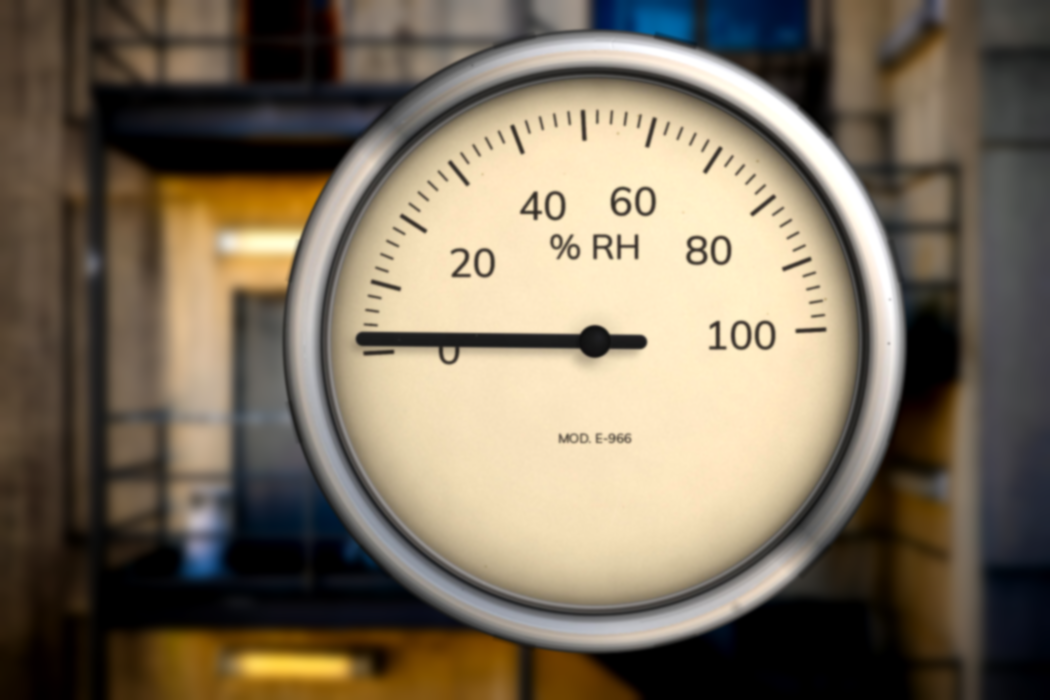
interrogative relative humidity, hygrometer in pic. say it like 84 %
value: 2 %
